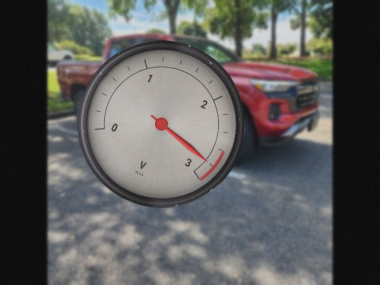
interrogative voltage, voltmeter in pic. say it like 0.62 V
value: 2.8 V
